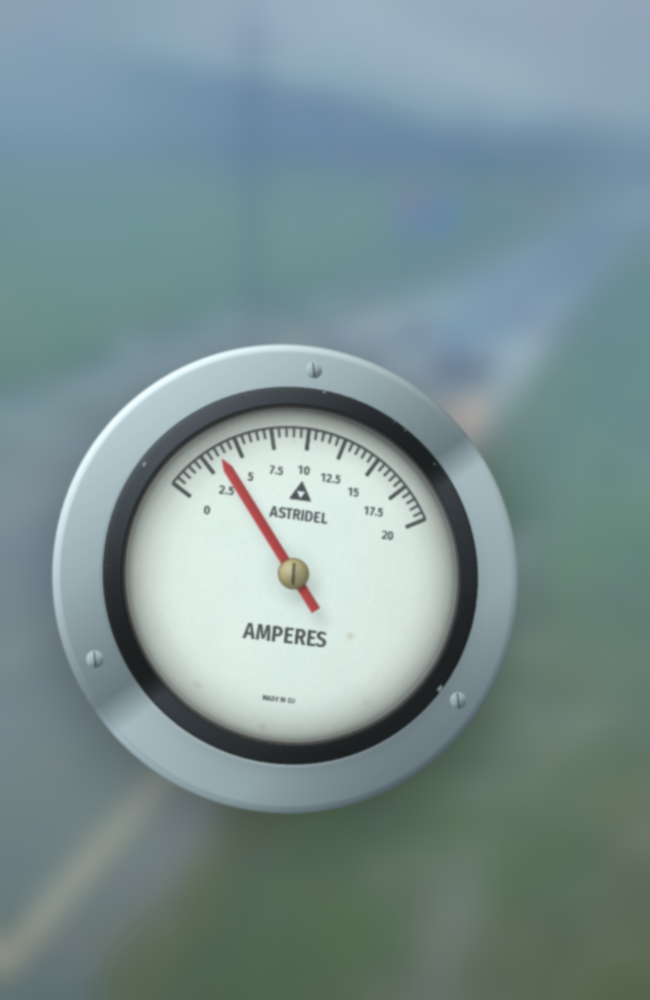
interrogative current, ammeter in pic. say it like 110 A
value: 3.5 A
